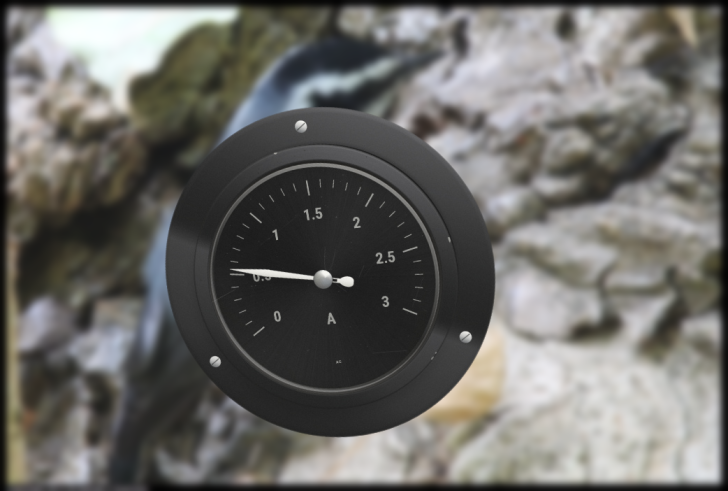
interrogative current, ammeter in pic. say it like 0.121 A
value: 0.55 A
